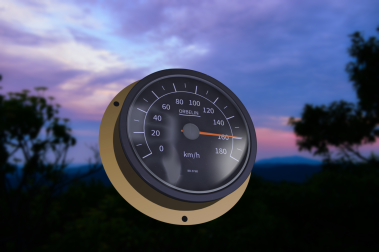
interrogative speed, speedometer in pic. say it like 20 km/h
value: 160 km/h
